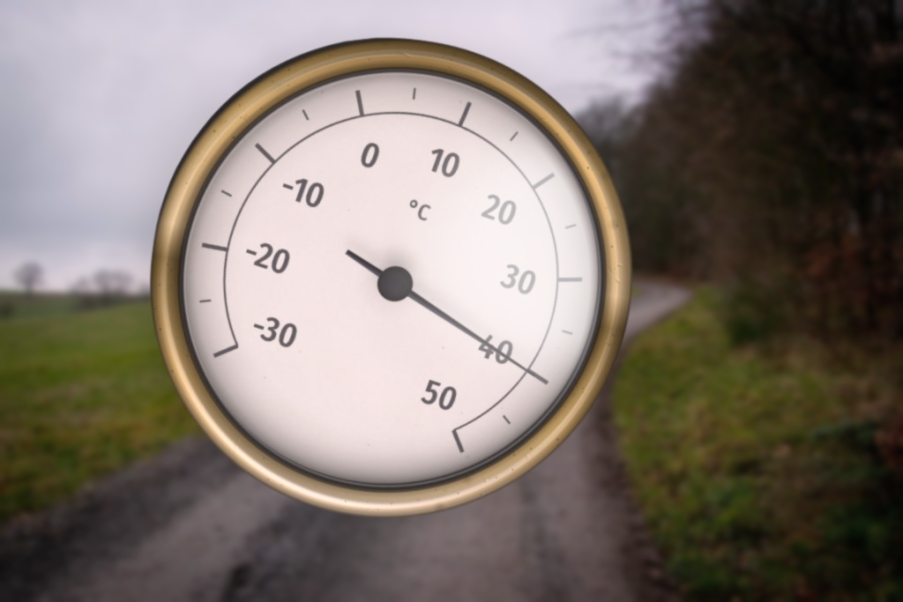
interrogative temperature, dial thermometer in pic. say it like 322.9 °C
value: 40 °C
